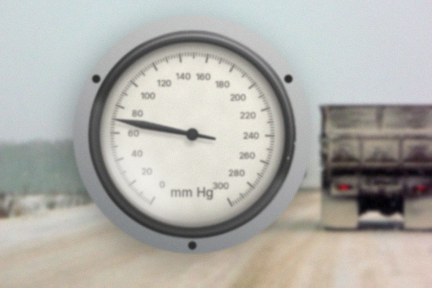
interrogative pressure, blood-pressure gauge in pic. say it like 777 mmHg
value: 70 mmHg
